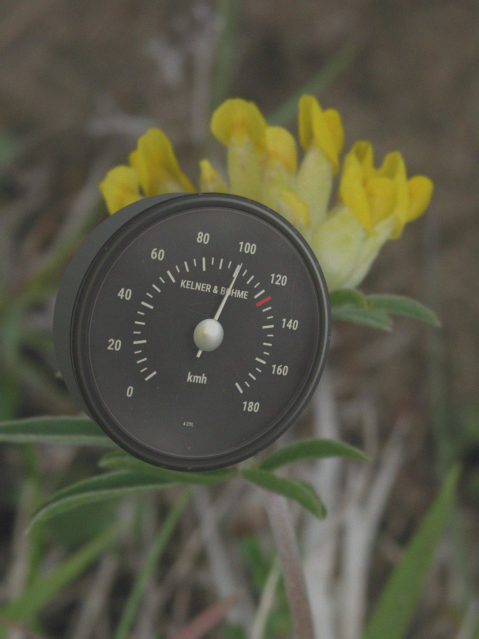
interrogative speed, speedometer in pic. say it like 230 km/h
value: 100 km/h
